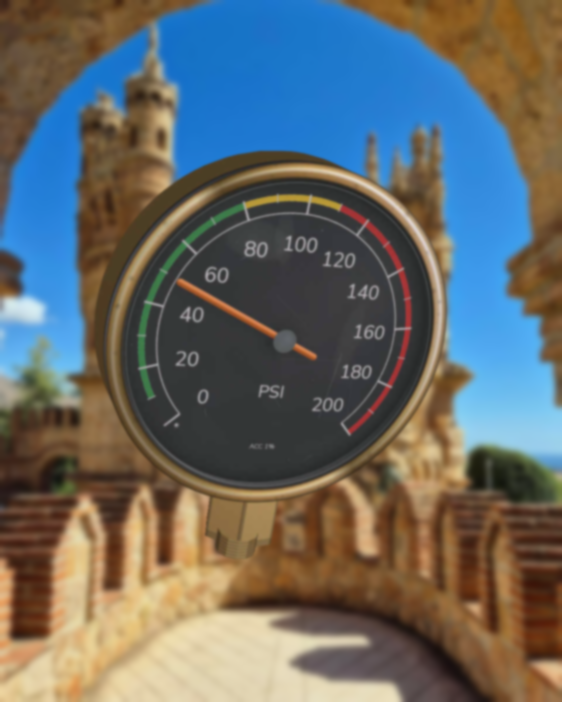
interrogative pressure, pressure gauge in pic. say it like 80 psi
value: 50 psi
